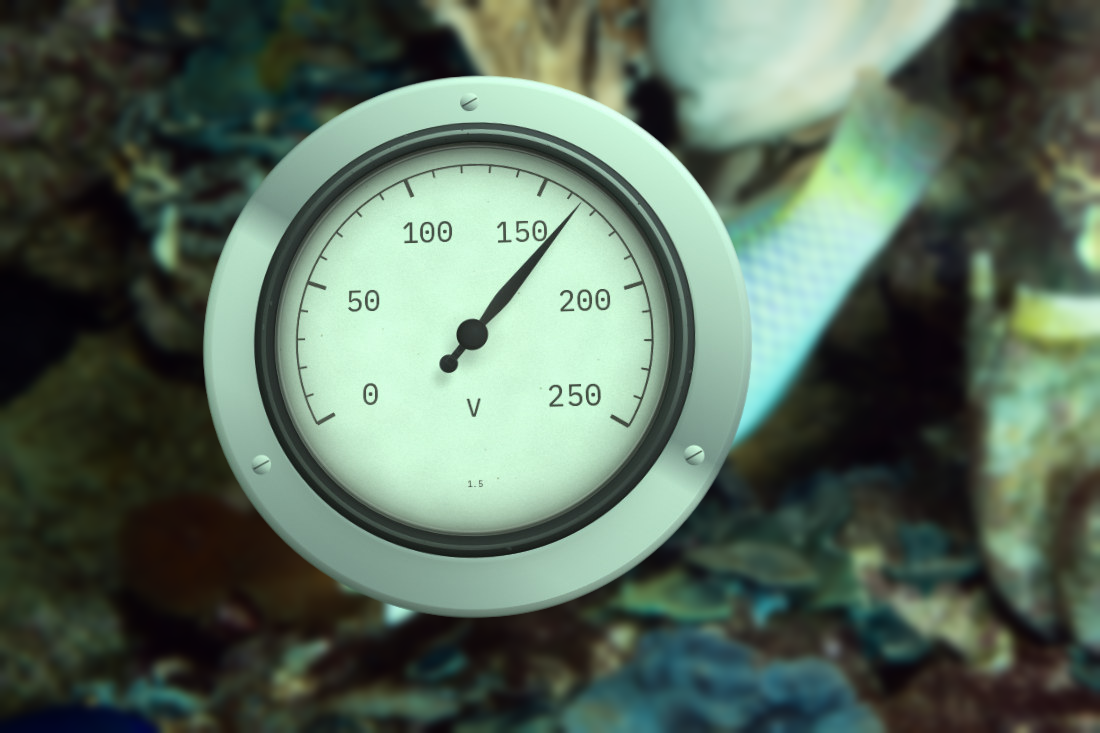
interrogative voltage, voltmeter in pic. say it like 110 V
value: 165 V
